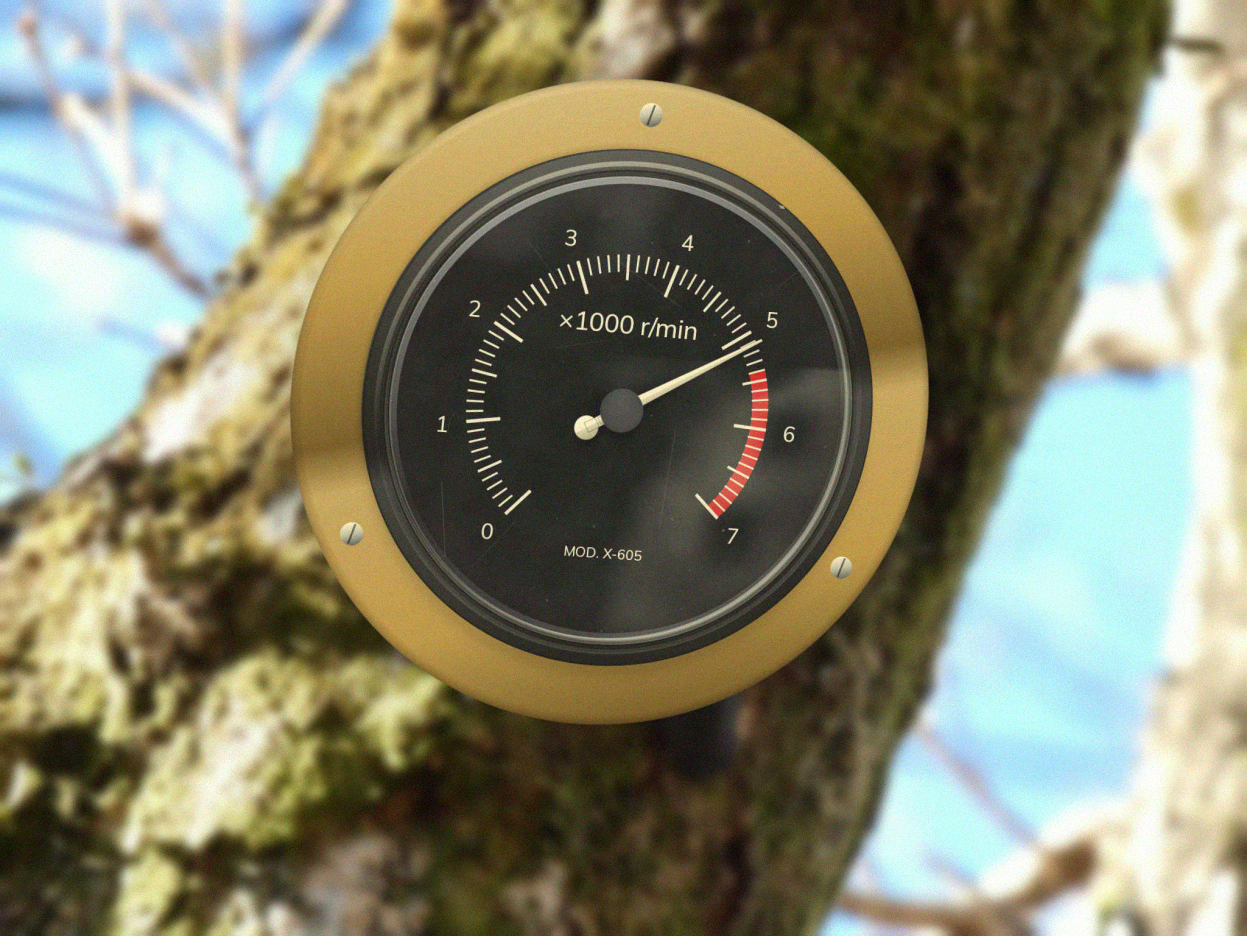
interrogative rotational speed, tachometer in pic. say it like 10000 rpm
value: 5100 rpm
